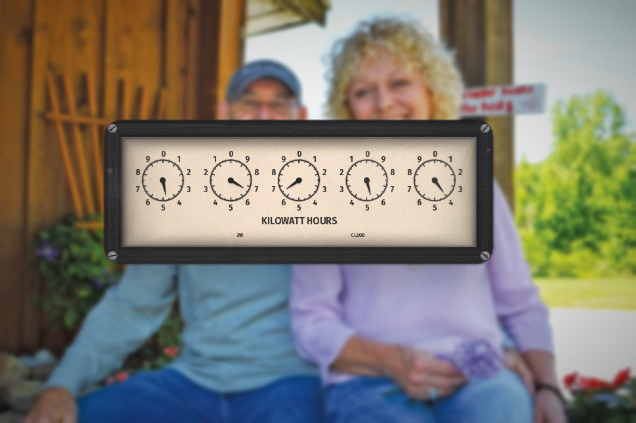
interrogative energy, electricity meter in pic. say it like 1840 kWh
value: 46654 kWh
